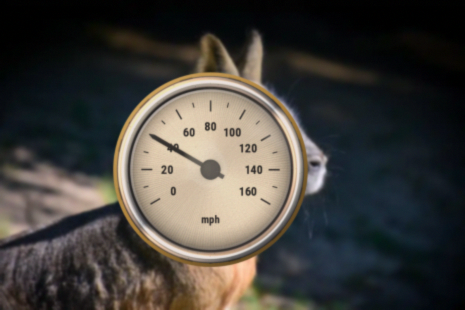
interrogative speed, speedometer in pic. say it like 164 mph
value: 40 mph
